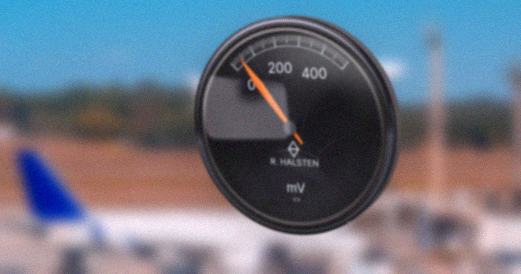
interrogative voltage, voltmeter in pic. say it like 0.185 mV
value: 50 mV
